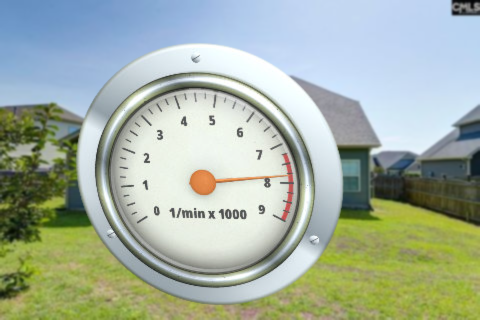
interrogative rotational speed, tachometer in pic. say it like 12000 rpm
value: 7750 rpm
